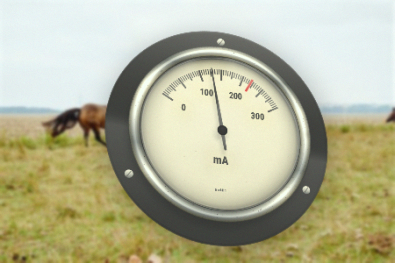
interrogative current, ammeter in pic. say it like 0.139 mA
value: 125 mA
